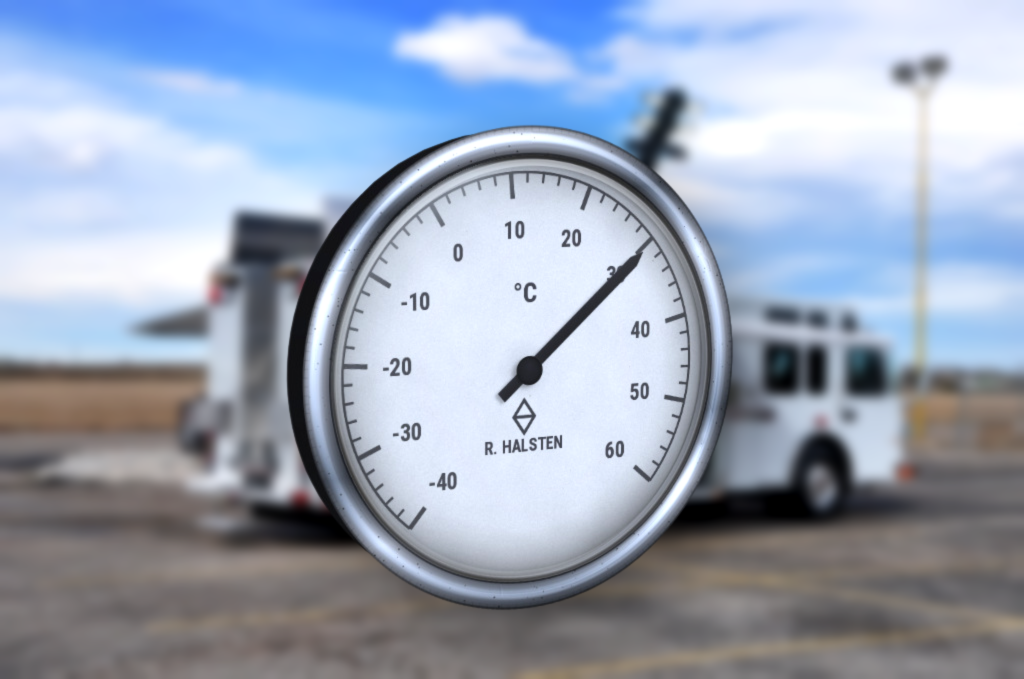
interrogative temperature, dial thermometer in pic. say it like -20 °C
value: 30 °C
